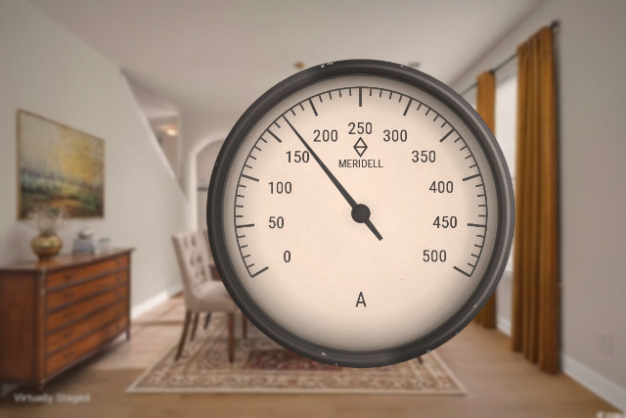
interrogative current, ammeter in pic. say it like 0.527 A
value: 170 A
